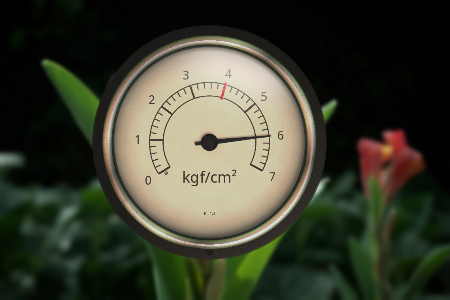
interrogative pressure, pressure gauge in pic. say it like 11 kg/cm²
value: 6 kg/cm²
